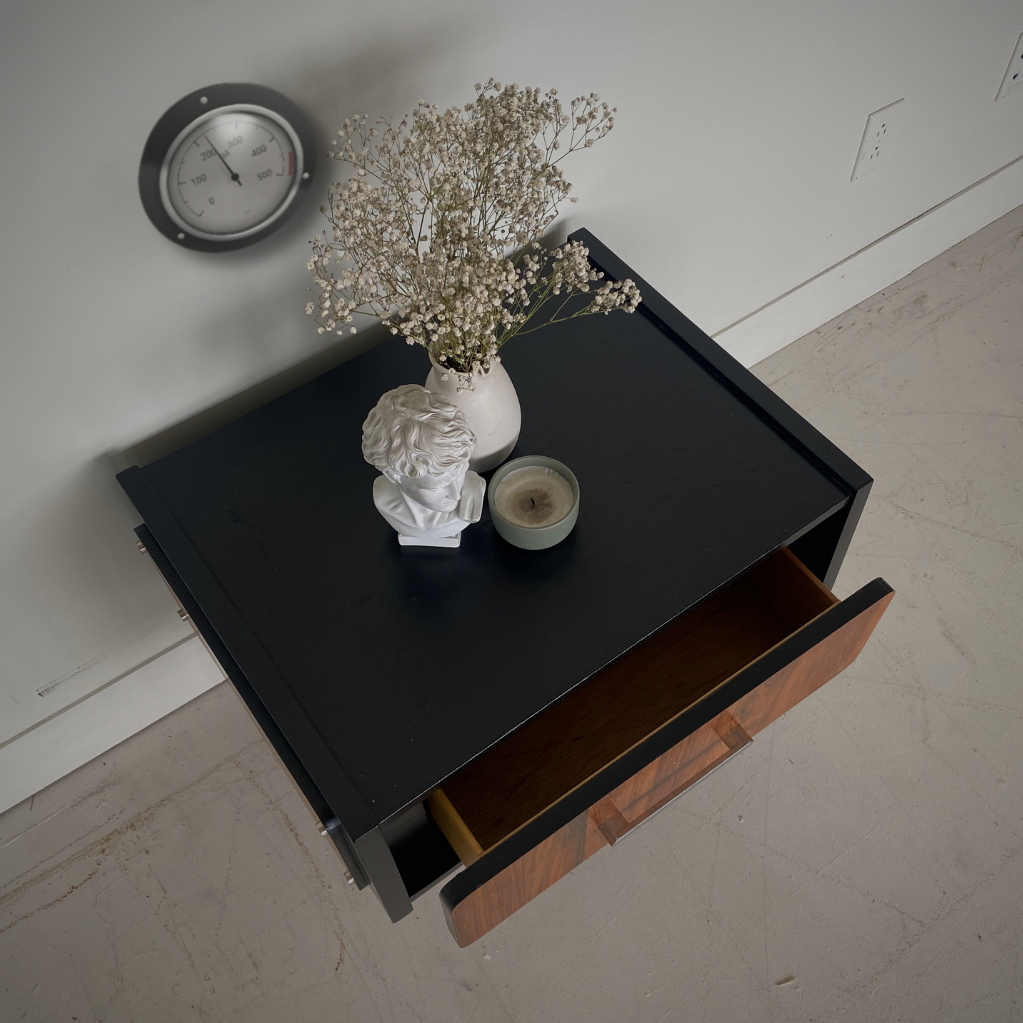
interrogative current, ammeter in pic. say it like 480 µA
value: 225 µA
